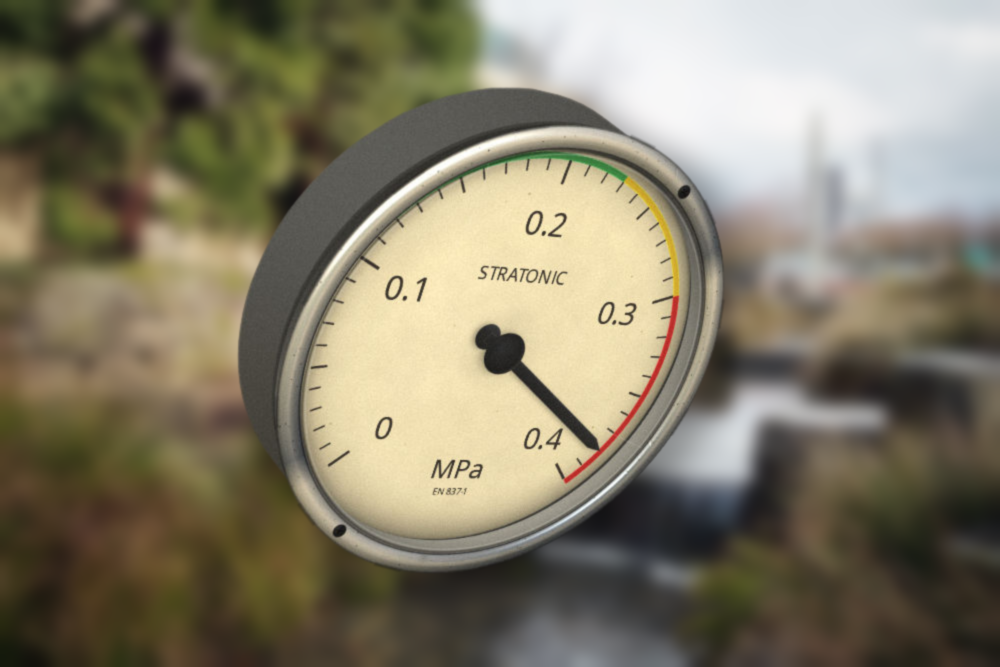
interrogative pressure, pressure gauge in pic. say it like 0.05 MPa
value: 0.38 MPa
